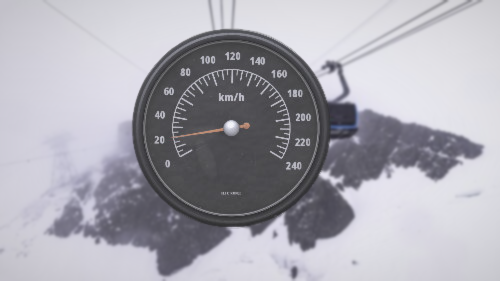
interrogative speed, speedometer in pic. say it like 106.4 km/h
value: 20 km/h
